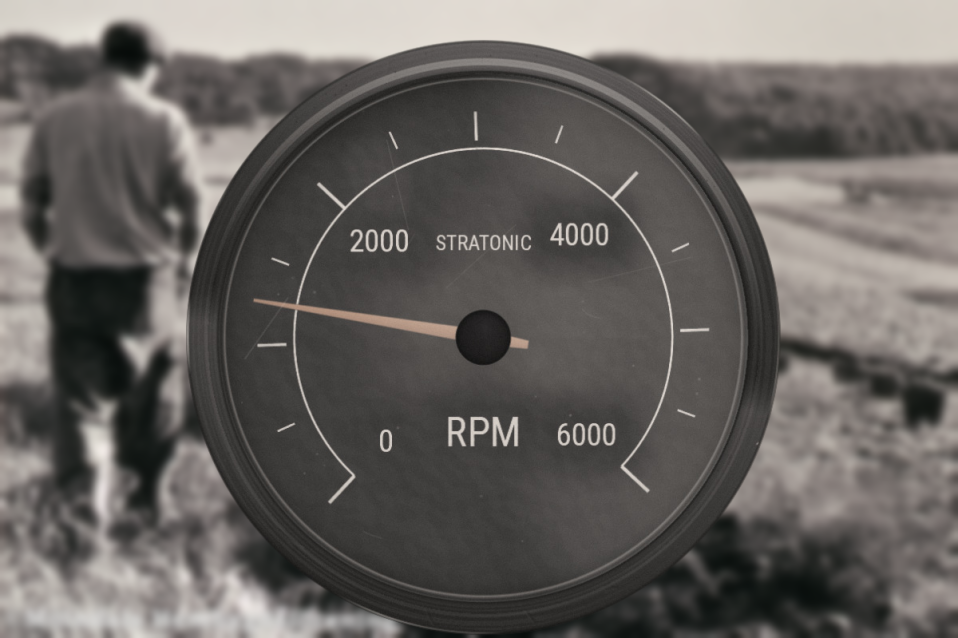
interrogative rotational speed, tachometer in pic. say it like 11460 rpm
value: 1250 rpm
